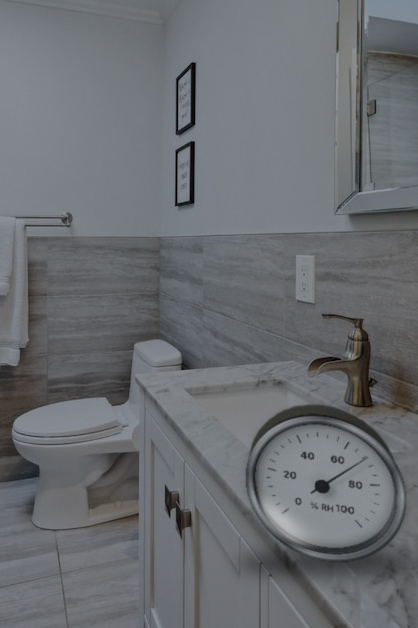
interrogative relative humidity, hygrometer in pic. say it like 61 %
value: 68 %
